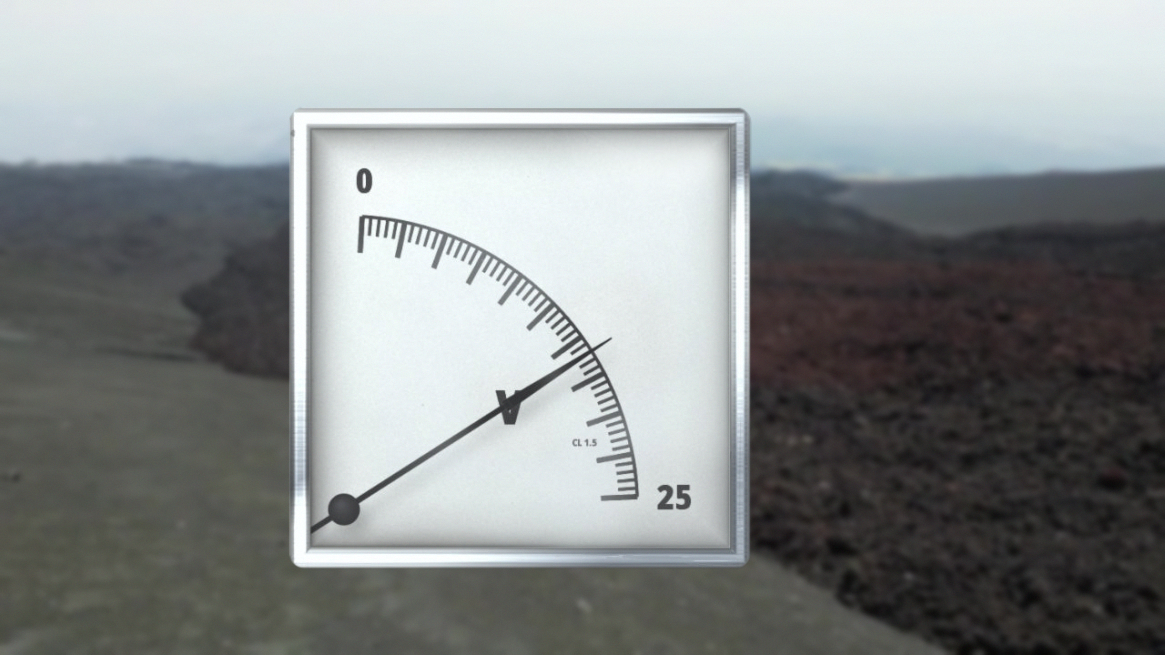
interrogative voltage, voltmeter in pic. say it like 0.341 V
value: 16 V
